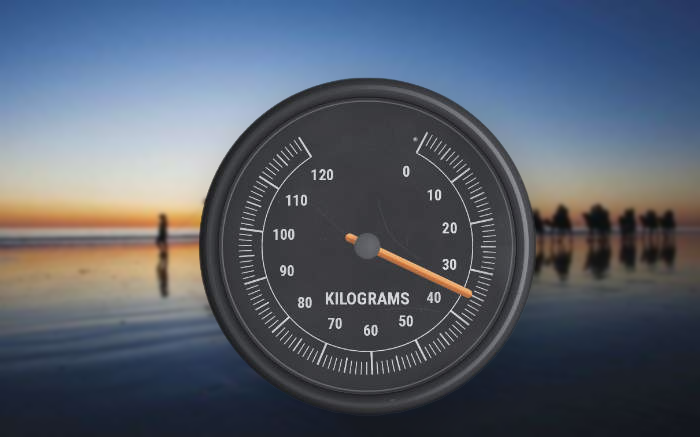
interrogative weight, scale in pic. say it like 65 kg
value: 35 kg
